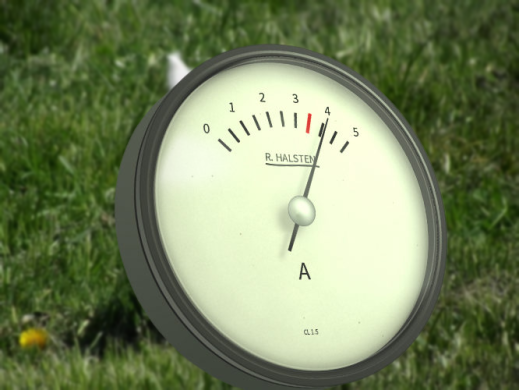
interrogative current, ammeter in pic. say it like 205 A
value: 4 A
